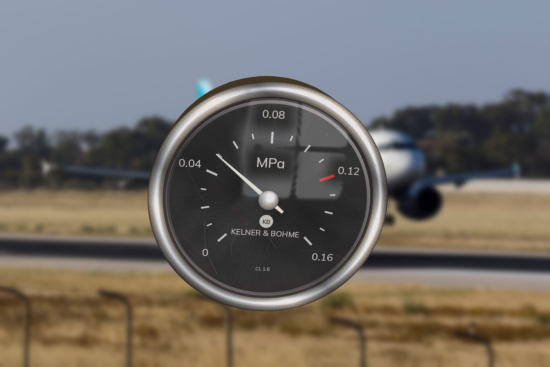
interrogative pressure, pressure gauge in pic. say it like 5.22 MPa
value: 0.05 MPa
